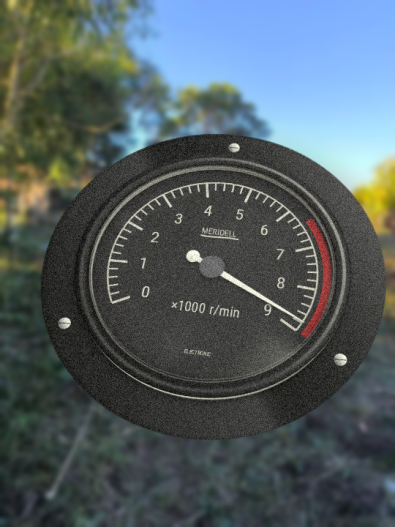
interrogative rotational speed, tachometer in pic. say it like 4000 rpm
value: 8800 rpm
